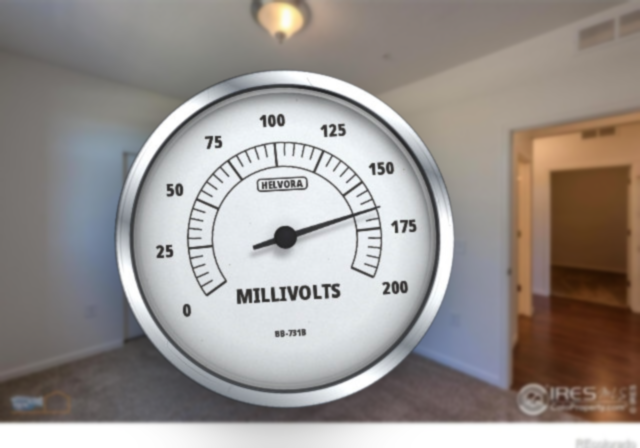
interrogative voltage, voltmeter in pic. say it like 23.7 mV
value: 165 mV
